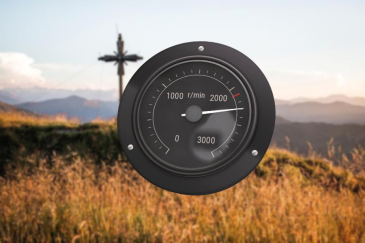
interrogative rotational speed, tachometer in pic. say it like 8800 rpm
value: 2300 rpm
